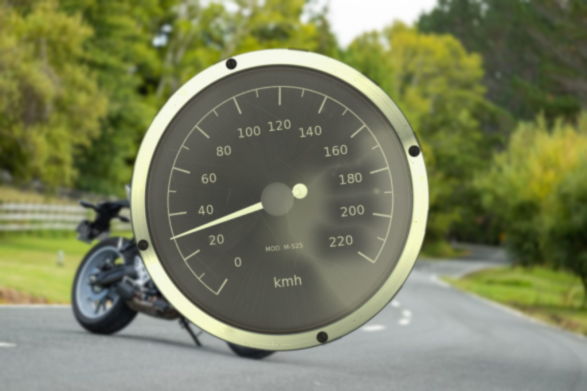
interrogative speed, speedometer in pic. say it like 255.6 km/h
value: 30 km/h
